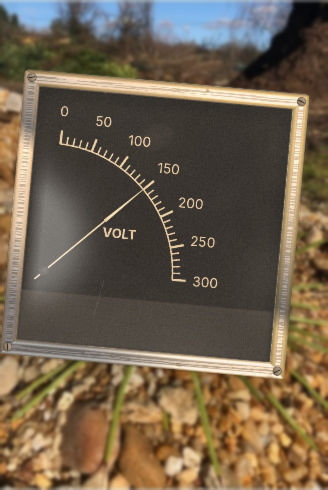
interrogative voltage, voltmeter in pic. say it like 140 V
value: 150 V
